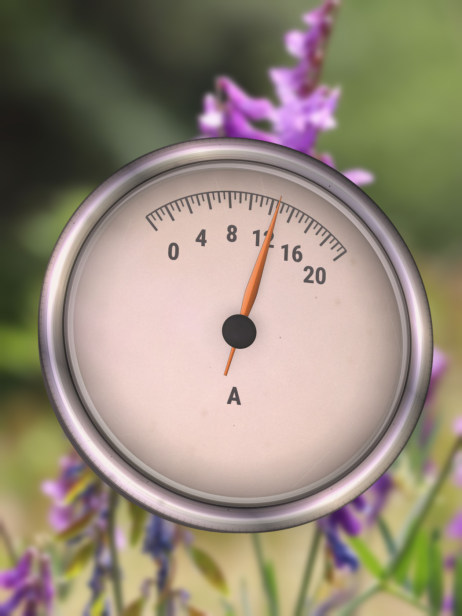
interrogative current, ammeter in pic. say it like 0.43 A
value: 12.5 A
